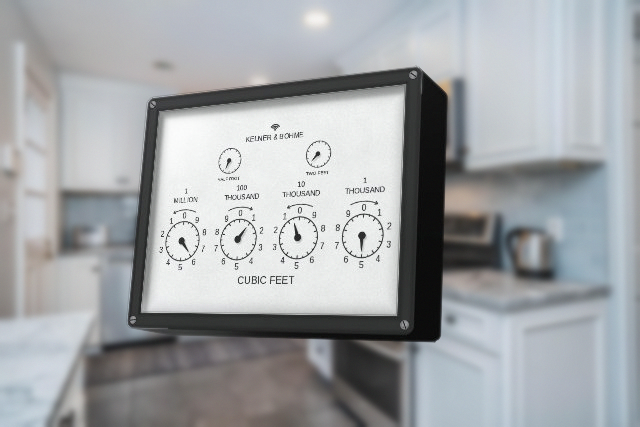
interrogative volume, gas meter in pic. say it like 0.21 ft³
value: 610500 ft³
